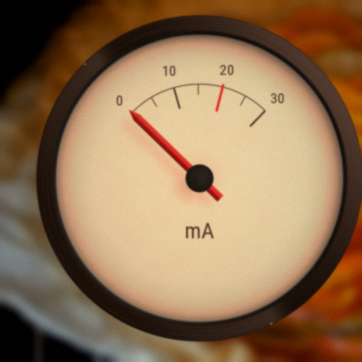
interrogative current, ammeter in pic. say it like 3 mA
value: 0 mA
